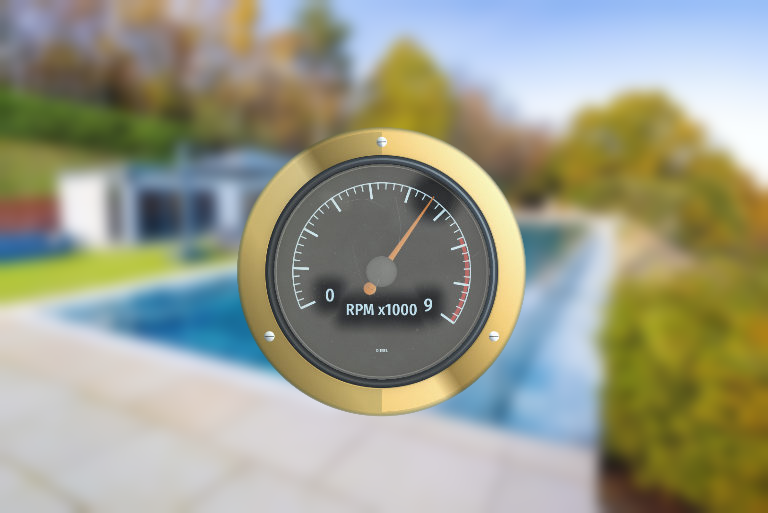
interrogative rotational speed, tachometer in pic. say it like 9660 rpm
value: 5600 rpm
